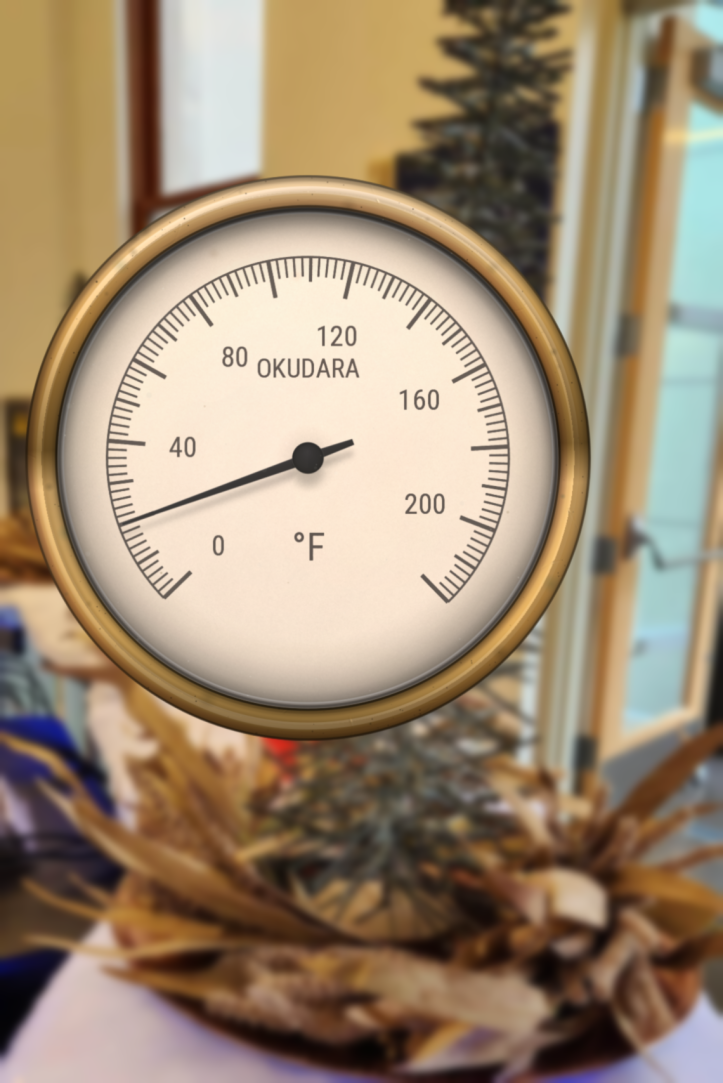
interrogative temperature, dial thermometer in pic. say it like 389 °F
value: 20 °F
